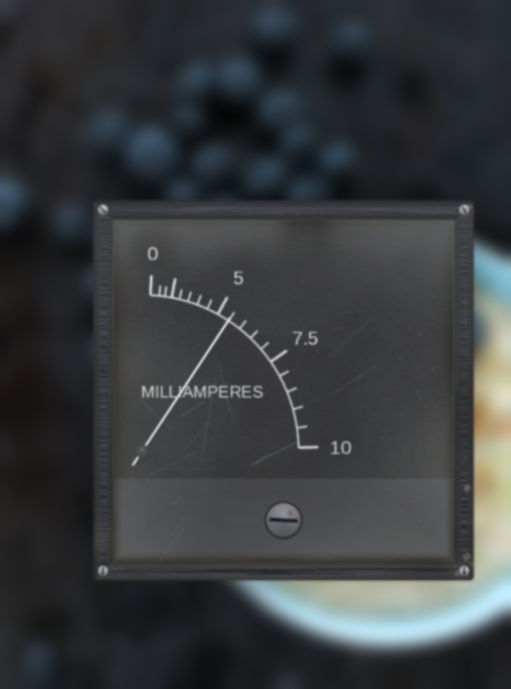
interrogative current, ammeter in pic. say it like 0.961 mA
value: 5.5 mA
